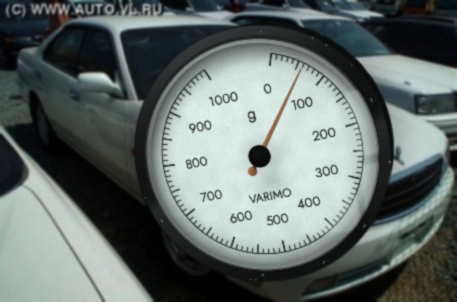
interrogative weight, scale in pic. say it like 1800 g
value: 60 g
